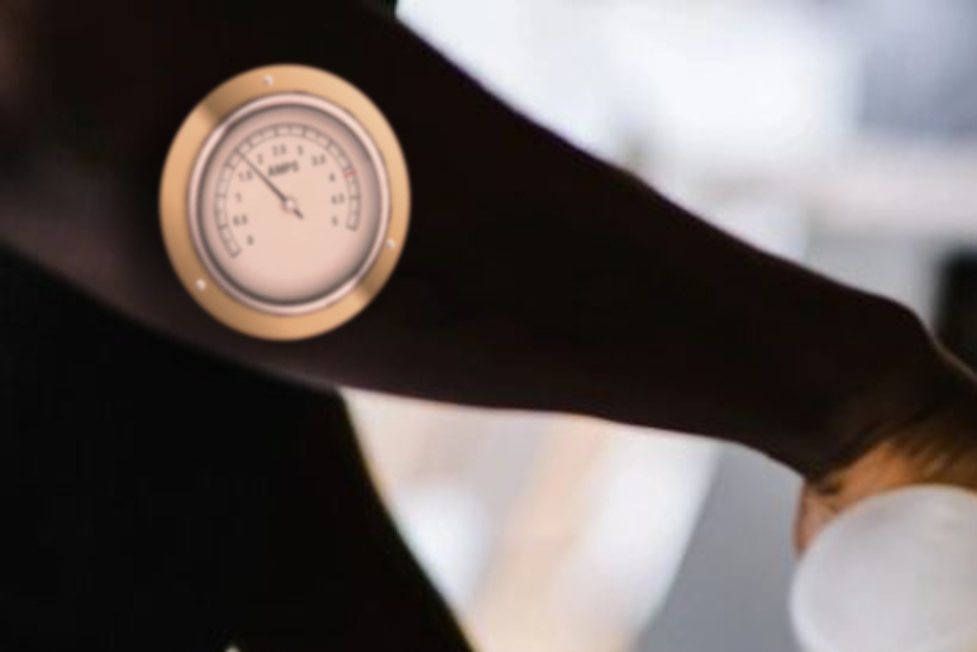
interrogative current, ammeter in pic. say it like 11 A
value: 1.75 A
